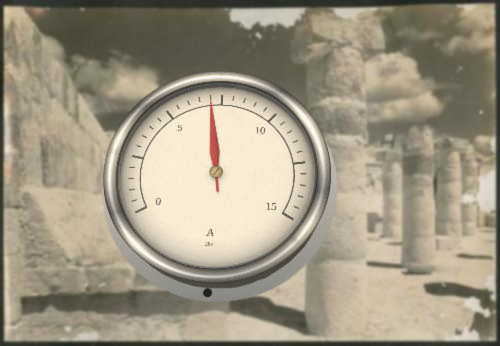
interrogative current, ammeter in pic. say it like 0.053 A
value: 7 A
